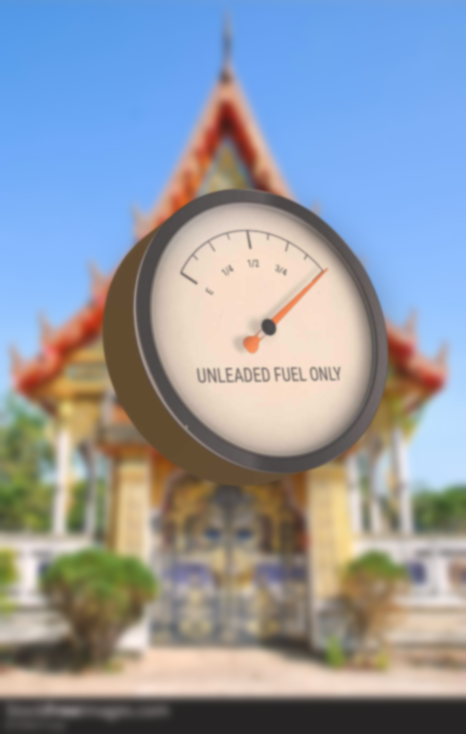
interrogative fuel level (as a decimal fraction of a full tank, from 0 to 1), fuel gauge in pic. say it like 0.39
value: 1
